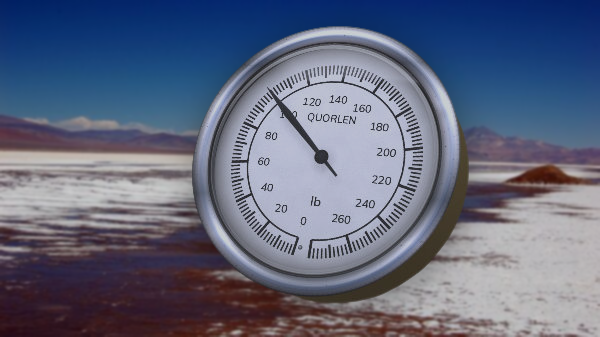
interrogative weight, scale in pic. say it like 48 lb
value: 100 lb
